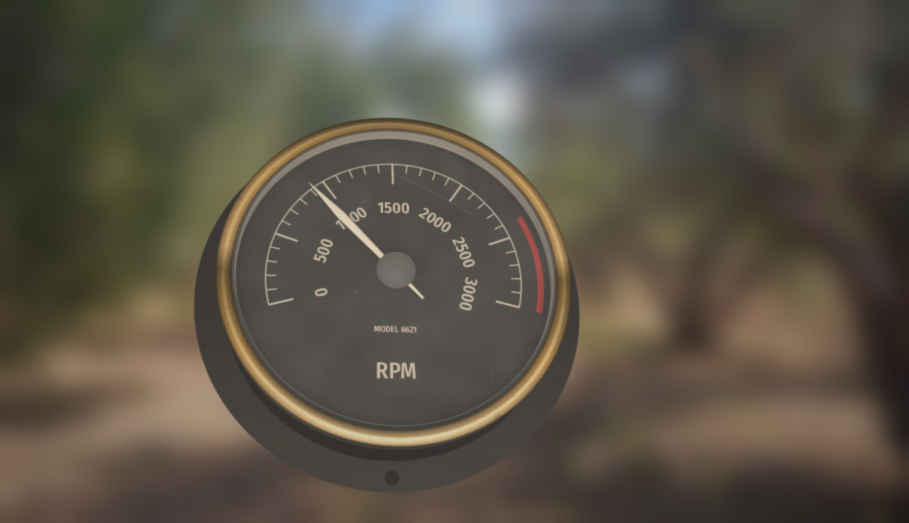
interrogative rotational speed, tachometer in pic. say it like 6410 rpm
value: 900 rpm
